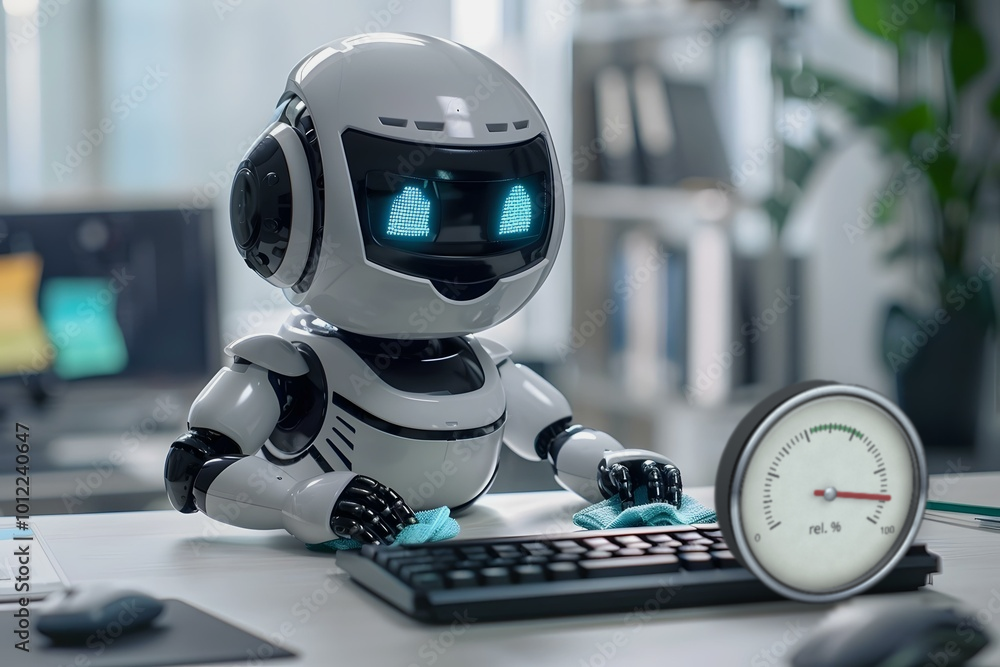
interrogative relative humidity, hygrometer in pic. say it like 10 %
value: 90 %
